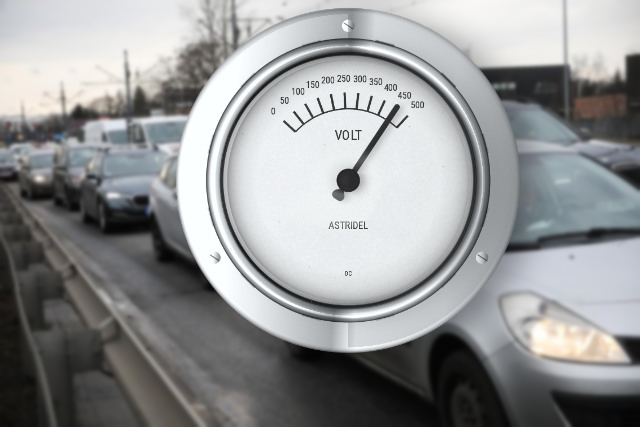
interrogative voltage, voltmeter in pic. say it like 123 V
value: 450 V
